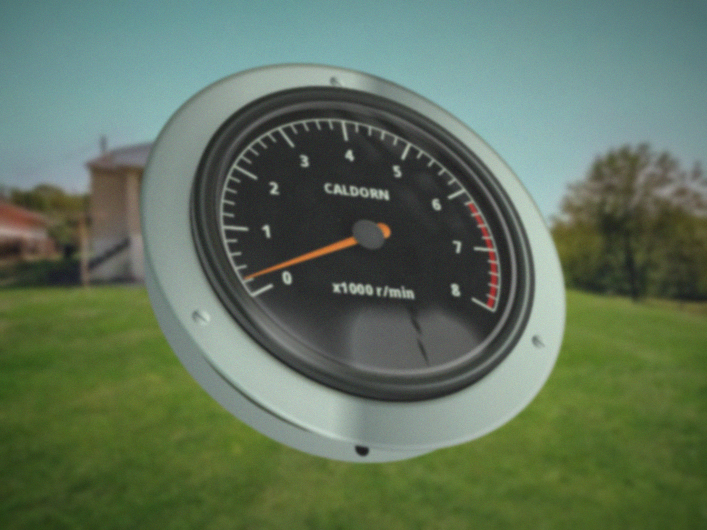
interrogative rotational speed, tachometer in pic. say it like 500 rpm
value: 200 rpm
